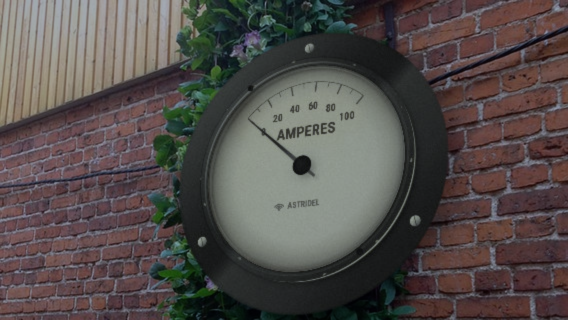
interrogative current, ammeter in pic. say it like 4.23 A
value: 0 A
